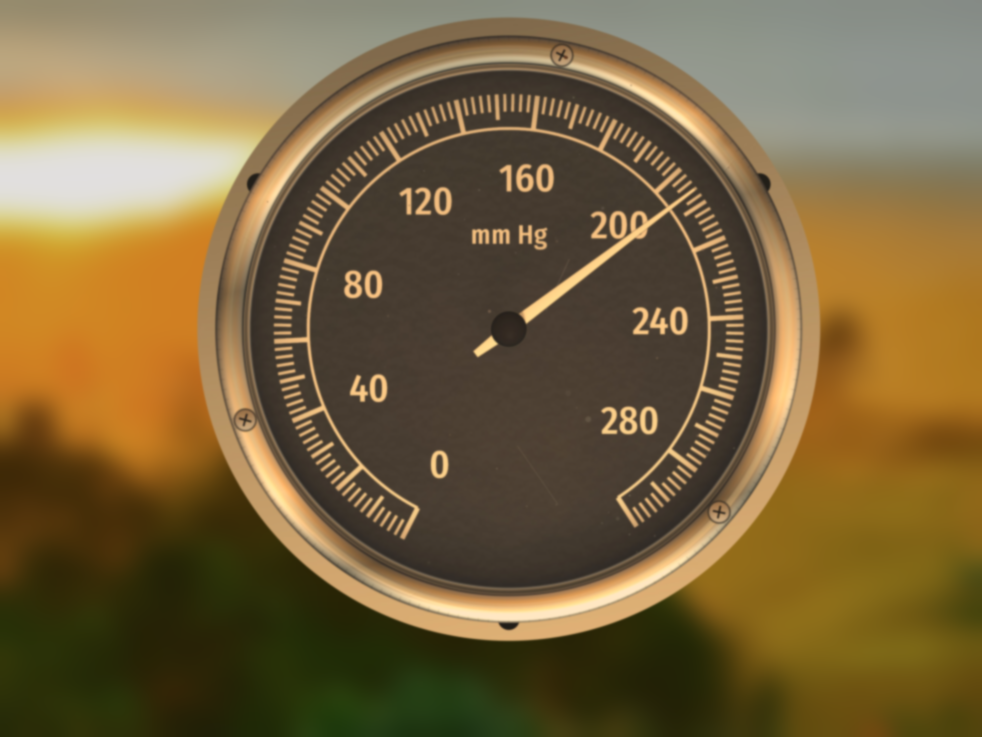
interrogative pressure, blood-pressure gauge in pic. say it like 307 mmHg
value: 206 mmHg
